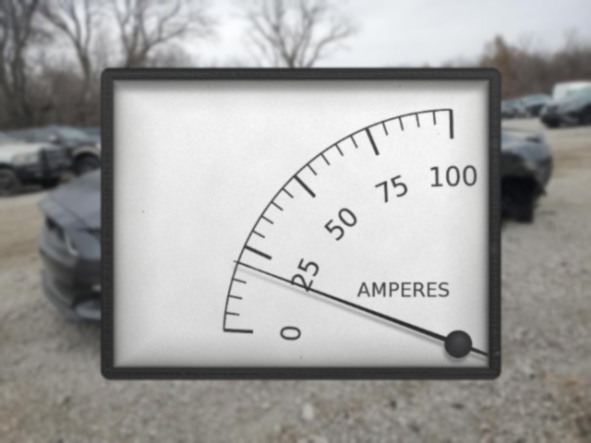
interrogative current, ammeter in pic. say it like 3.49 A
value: 20 A
